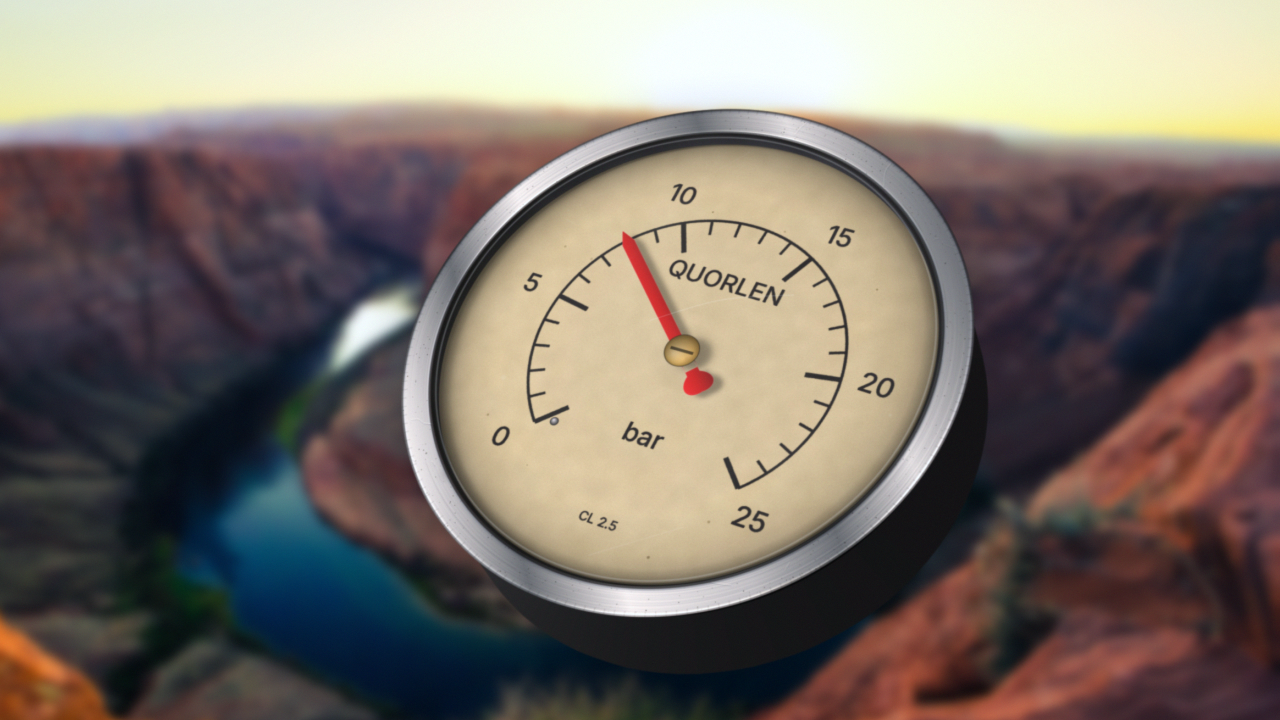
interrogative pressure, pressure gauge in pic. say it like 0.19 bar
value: 8 bar
